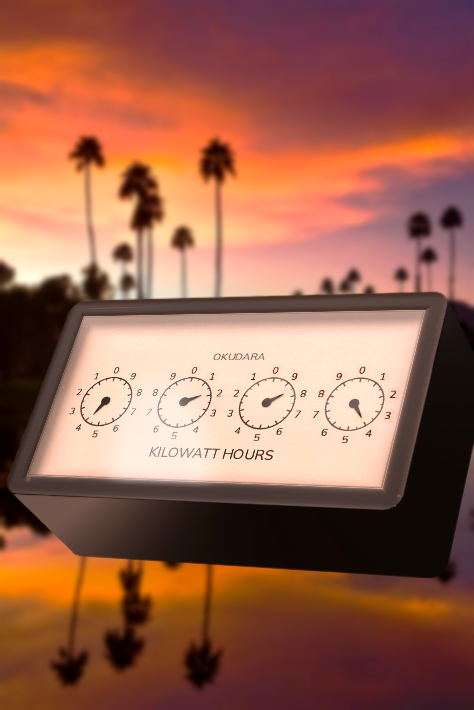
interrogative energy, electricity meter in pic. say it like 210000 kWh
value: 4184 kWh
